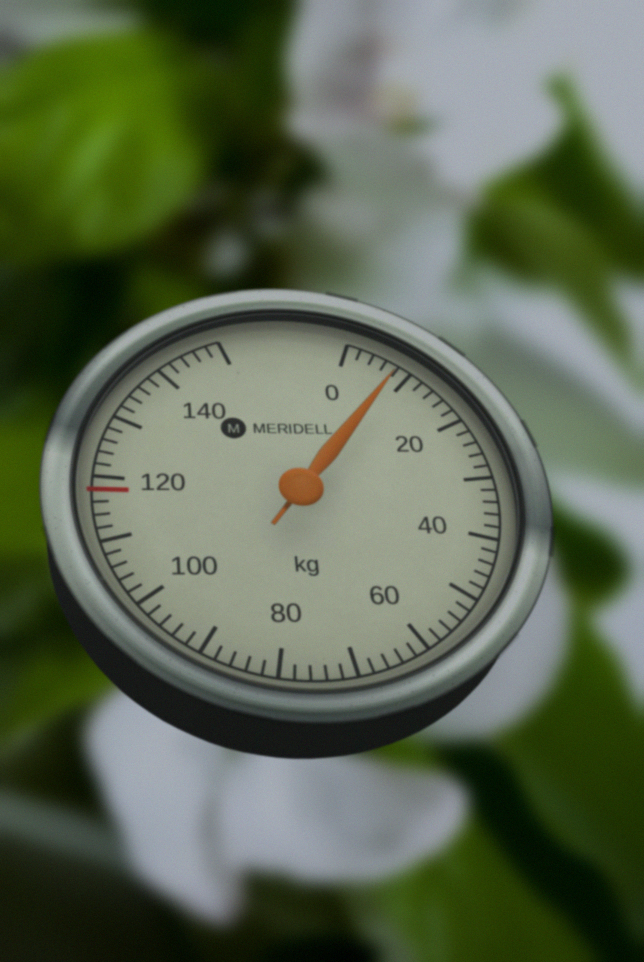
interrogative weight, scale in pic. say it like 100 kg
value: 8 kg
